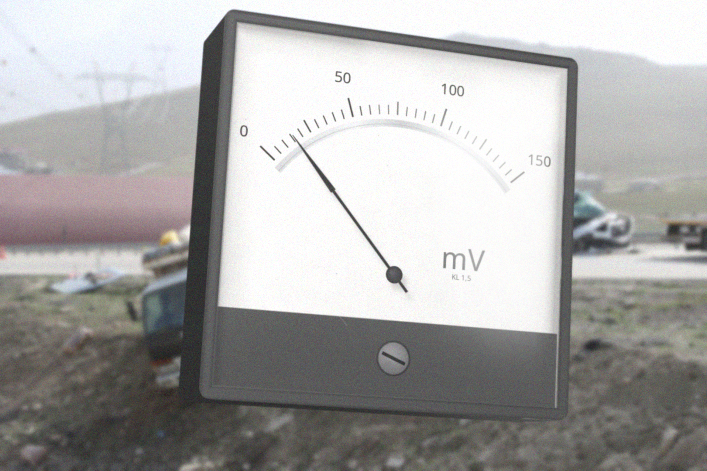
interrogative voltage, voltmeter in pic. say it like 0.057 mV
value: 15 mV
